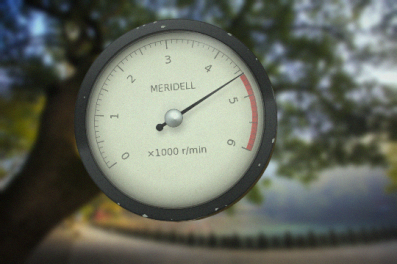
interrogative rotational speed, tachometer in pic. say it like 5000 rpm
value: 4600 rpm
